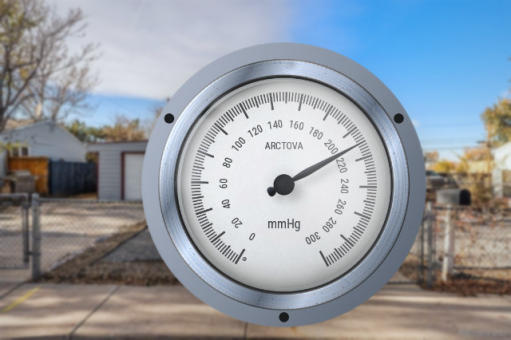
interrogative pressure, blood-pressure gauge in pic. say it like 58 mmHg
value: 210 mmHg
